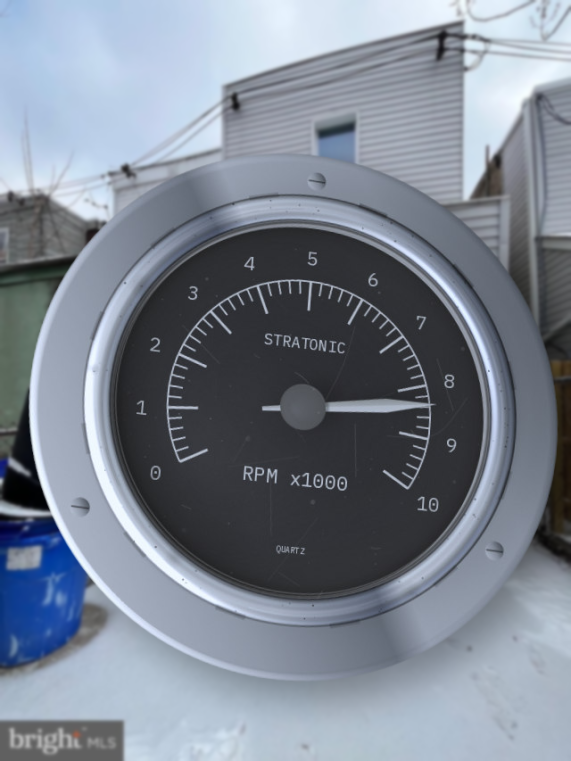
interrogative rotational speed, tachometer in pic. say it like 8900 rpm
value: 8400 rpm
